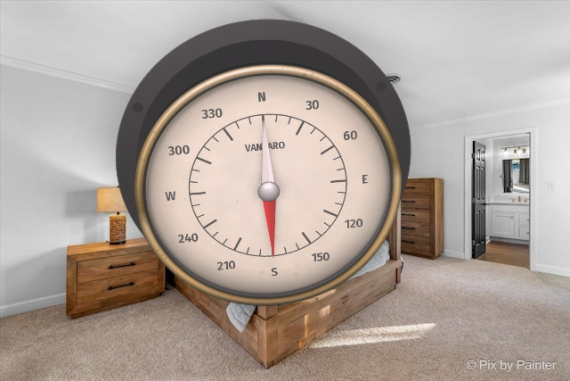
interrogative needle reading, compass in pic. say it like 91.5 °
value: 180 °
